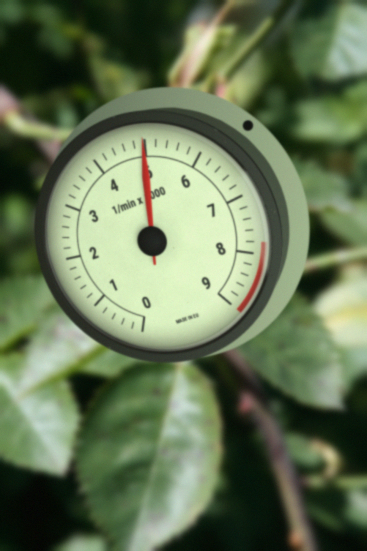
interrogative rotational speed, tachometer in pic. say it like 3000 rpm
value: 5000 rpm
